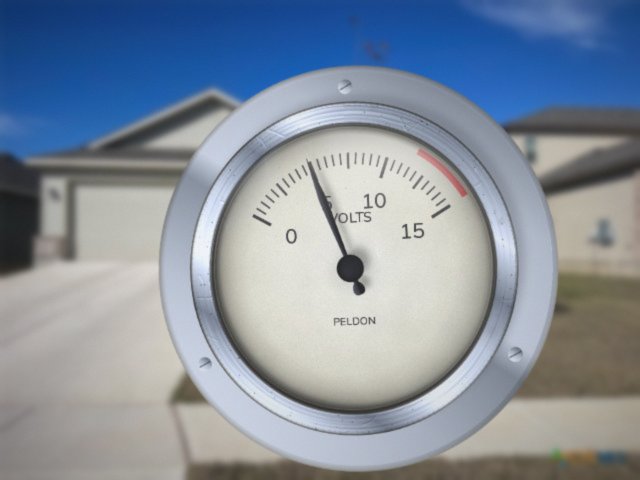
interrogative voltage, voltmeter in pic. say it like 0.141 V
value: 5 V
